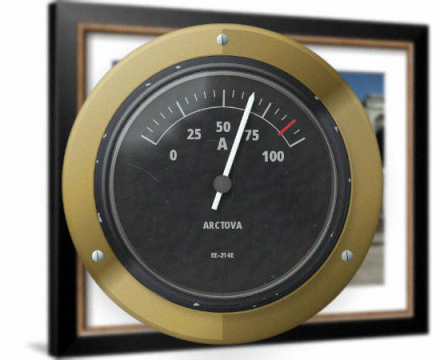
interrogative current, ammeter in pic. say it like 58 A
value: 65 A
